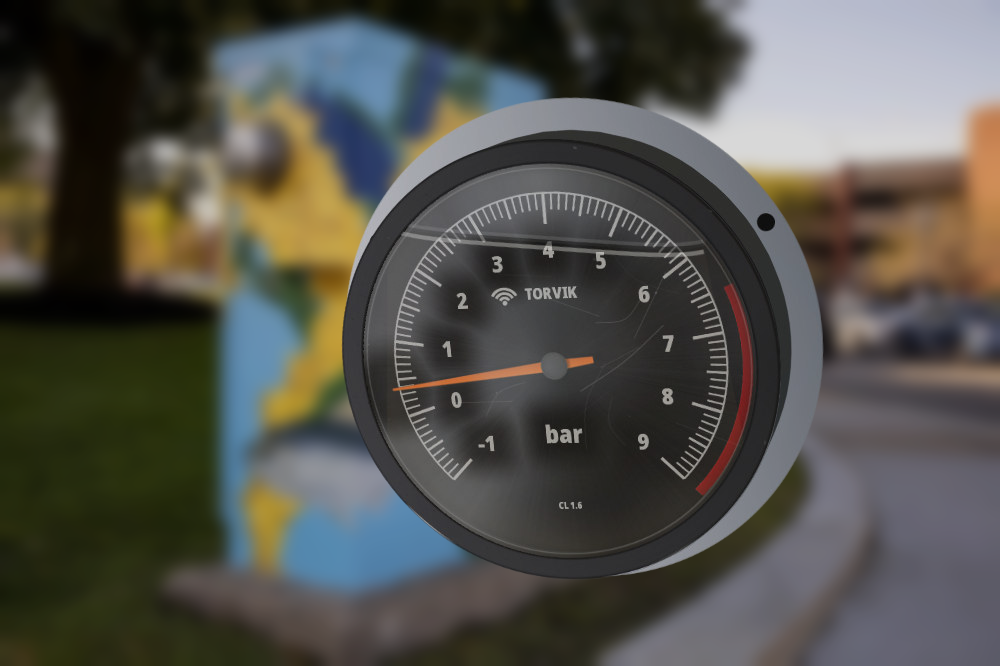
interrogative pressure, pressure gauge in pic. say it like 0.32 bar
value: 0.4 bar
